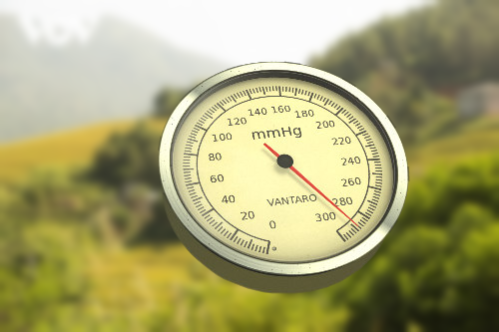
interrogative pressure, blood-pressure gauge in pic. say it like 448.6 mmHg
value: 290 mmHg
